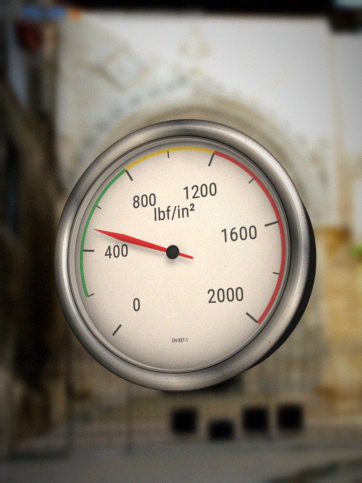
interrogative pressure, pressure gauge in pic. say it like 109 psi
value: 500 psi
